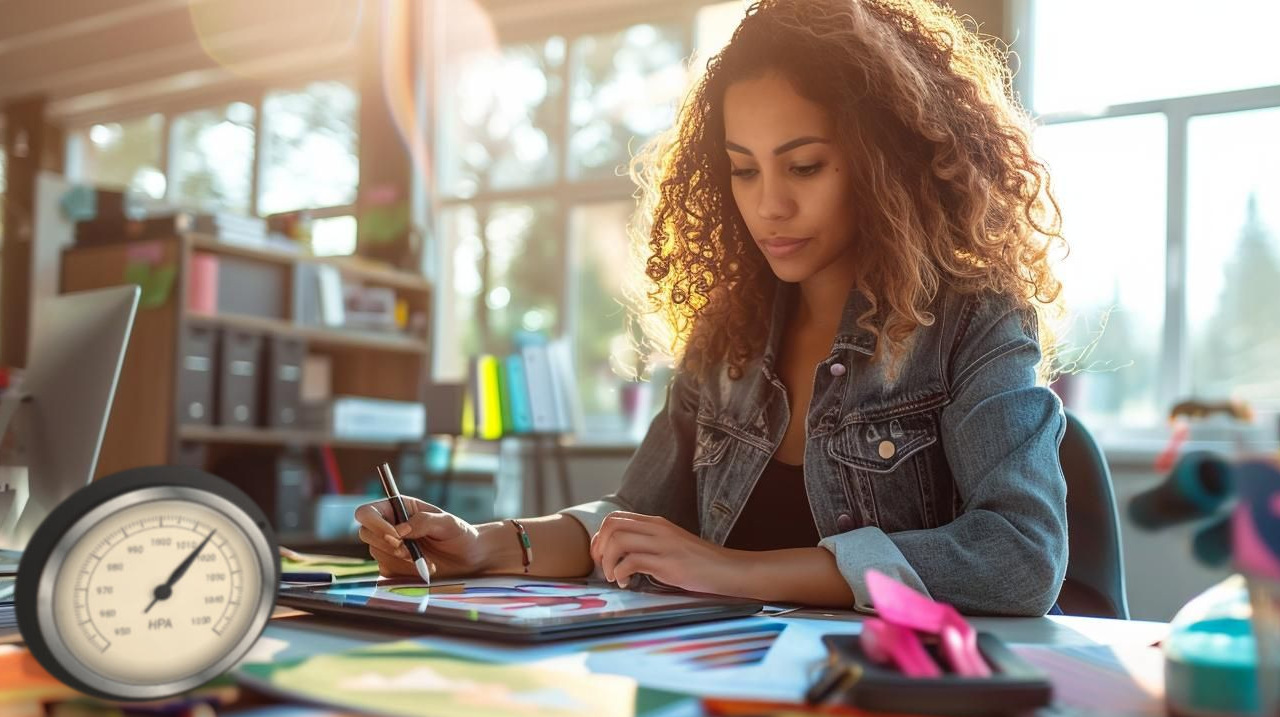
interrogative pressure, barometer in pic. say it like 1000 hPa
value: 1015 hPa
